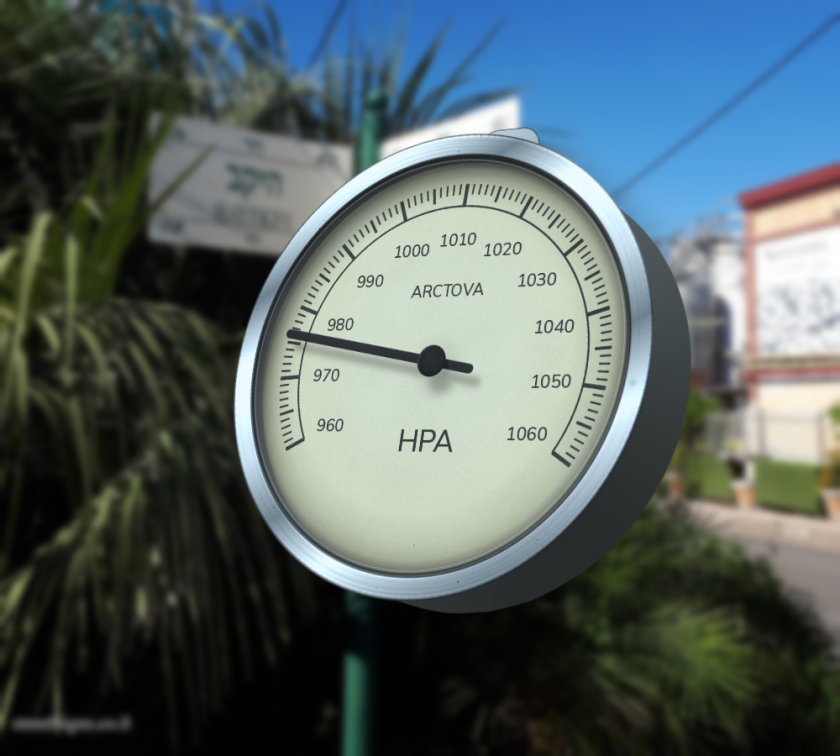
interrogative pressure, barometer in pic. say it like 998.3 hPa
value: 976 hPa
